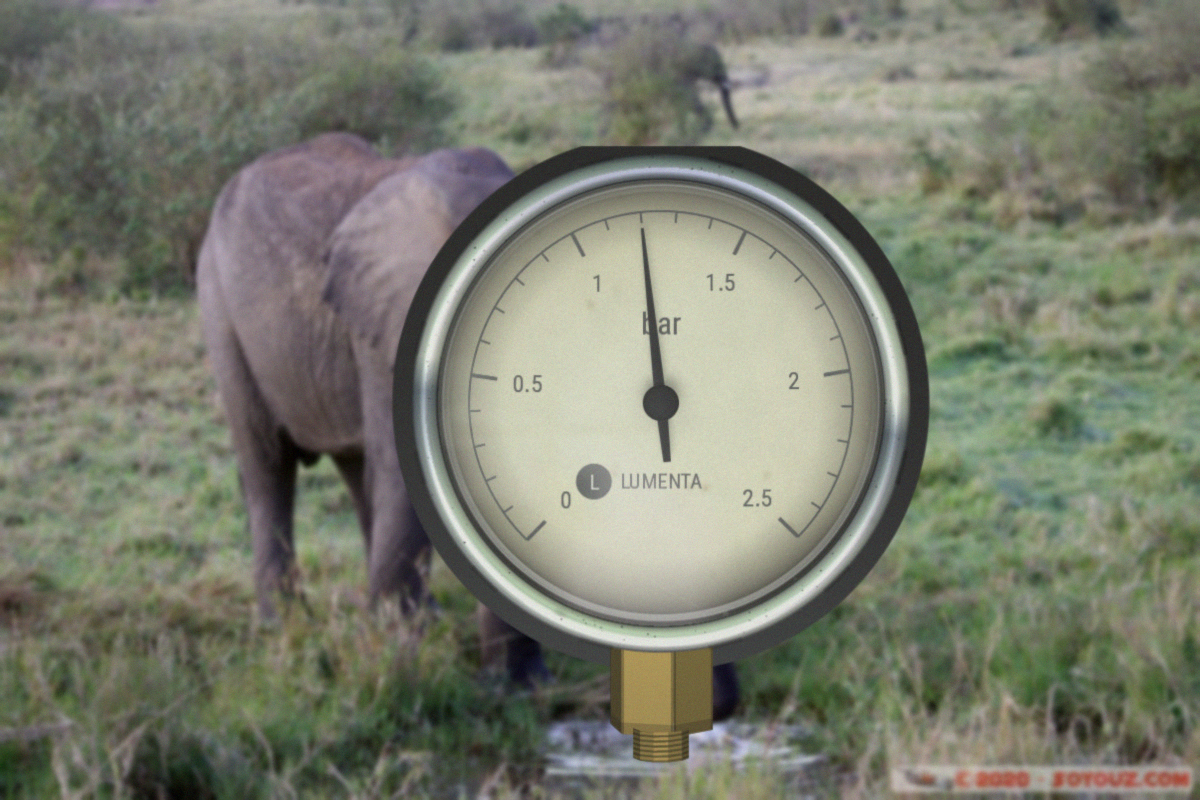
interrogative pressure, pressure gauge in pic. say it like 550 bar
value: 1.2 bar
